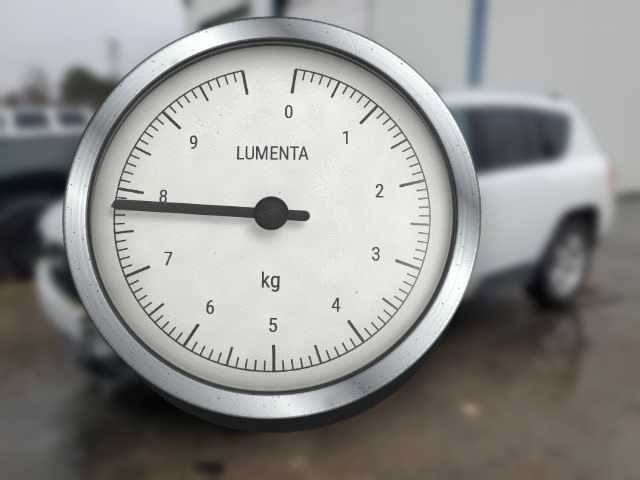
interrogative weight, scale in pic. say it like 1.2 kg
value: 7.8 kg
